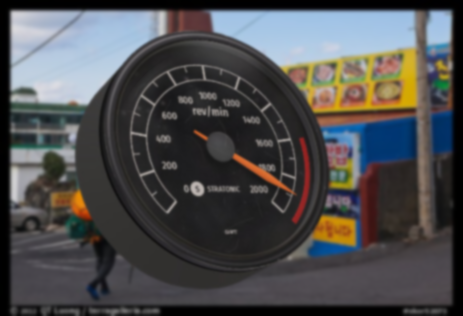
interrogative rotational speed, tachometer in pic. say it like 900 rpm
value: 1900 rpm
